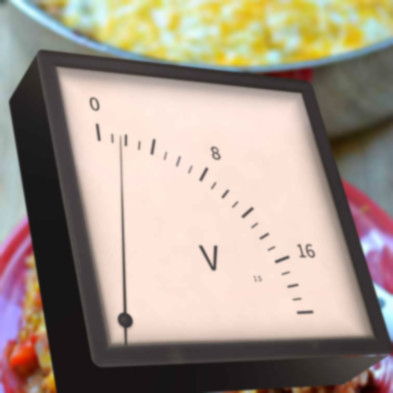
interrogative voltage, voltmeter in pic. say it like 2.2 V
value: 1.5 V
